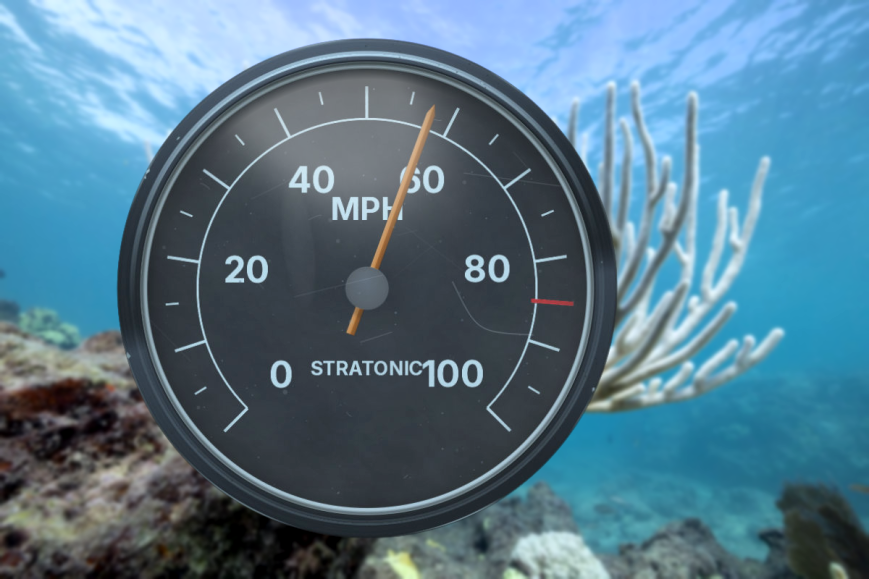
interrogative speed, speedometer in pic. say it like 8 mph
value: 57.5 mph
